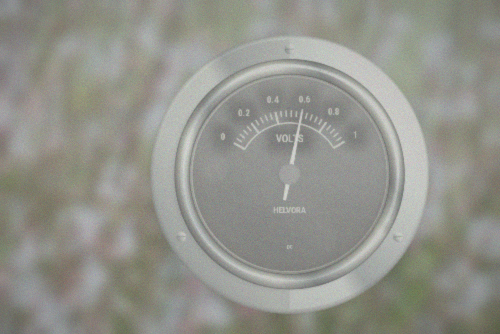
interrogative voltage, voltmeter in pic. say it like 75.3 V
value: 0.6 V
